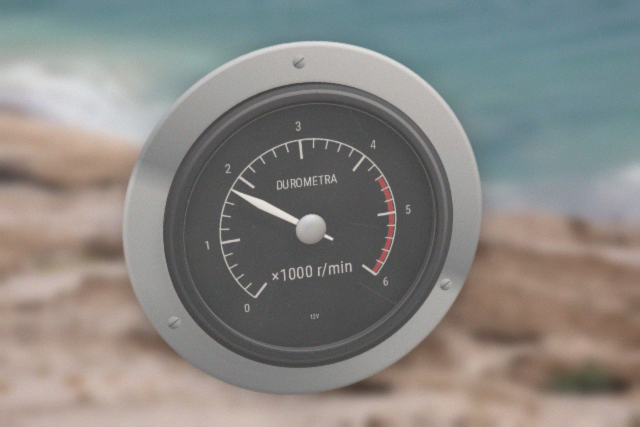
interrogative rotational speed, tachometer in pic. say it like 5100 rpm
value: 1800 rpm
